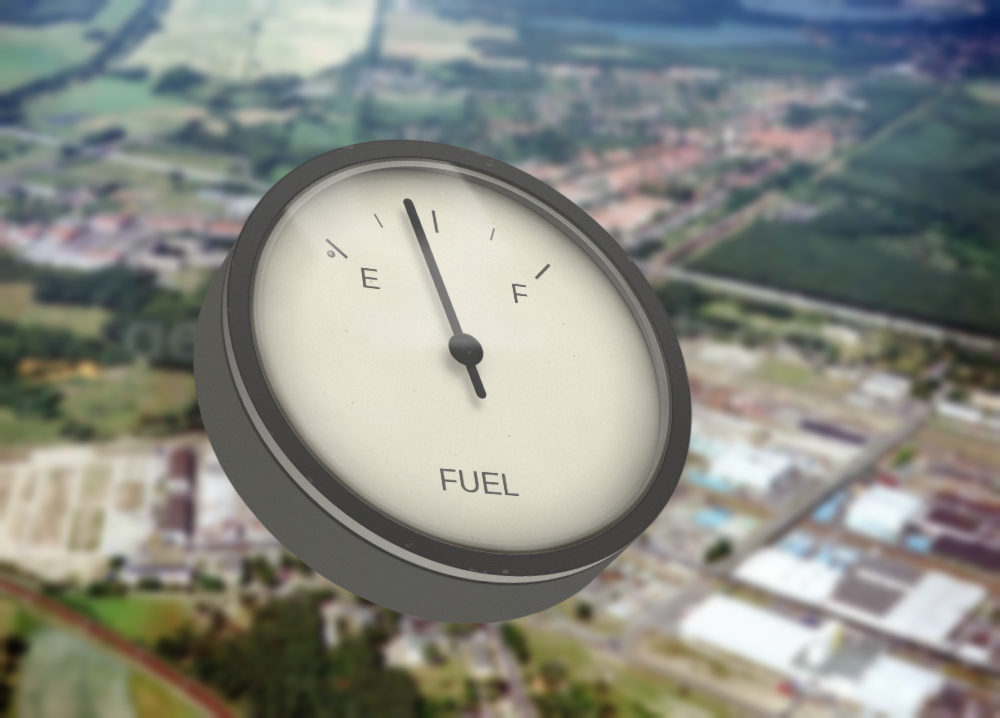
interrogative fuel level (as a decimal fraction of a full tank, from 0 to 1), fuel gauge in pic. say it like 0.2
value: 0.375
